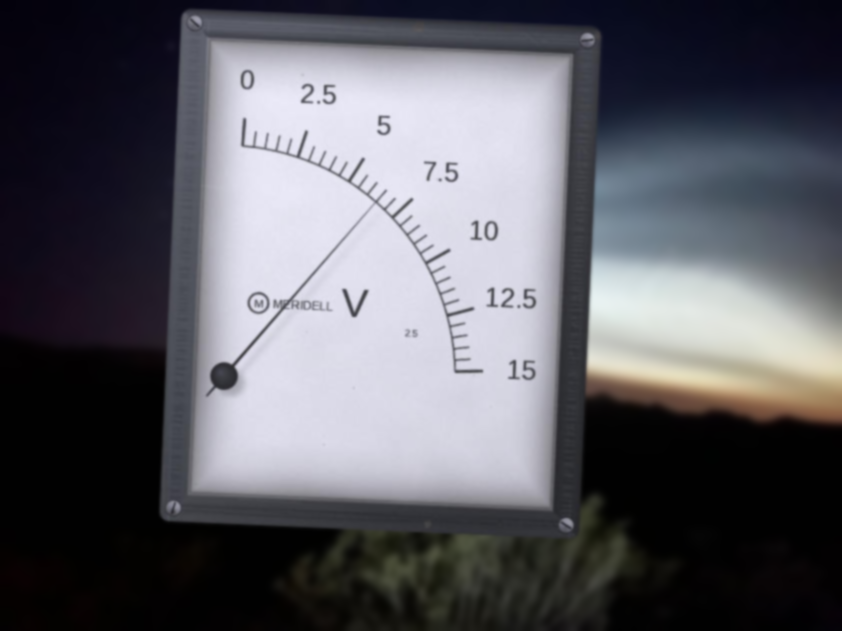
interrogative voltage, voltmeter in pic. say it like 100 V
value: 6.5 V
